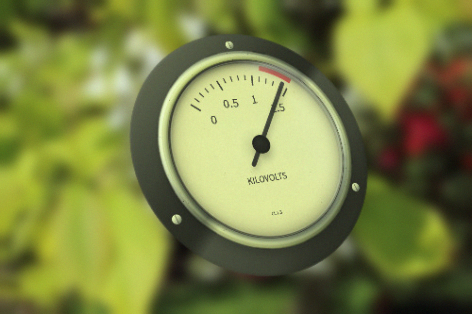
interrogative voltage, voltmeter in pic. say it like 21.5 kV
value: 1.4 kV
